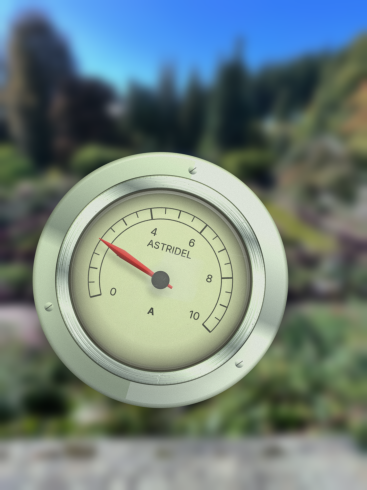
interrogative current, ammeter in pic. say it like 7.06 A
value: 2 A
